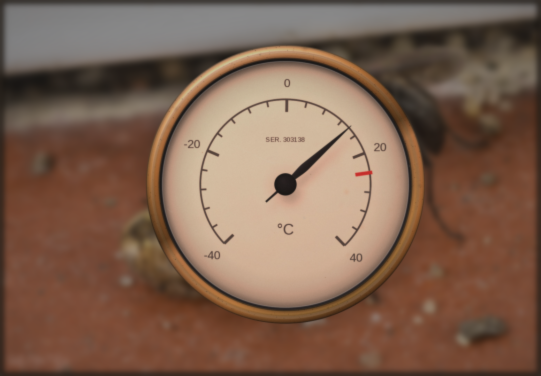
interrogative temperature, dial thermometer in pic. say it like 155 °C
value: 14 °C
